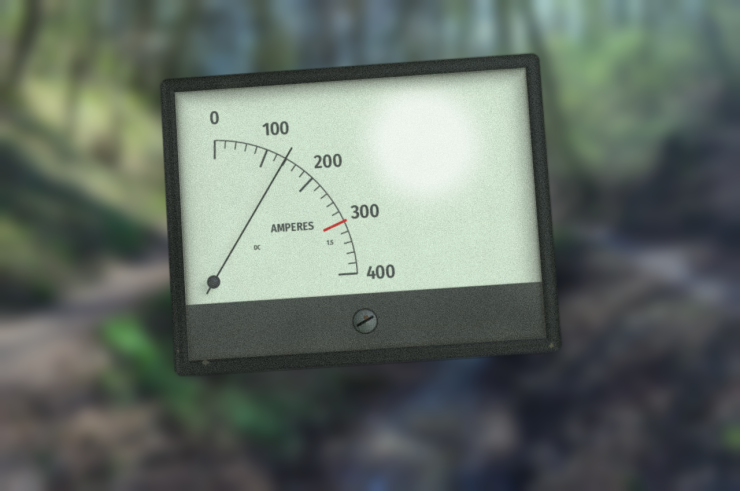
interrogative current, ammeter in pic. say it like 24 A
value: 140 A
